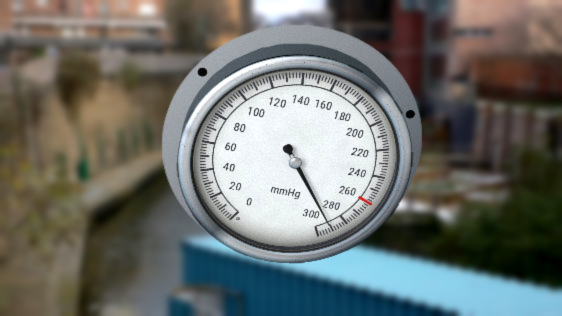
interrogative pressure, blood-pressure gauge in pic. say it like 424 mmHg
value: 290 mmHg
